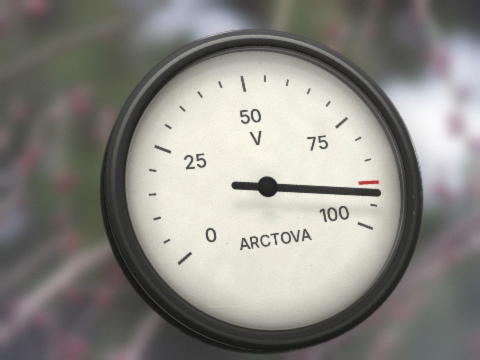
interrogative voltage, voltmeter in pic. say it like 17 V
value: 92.5 V
